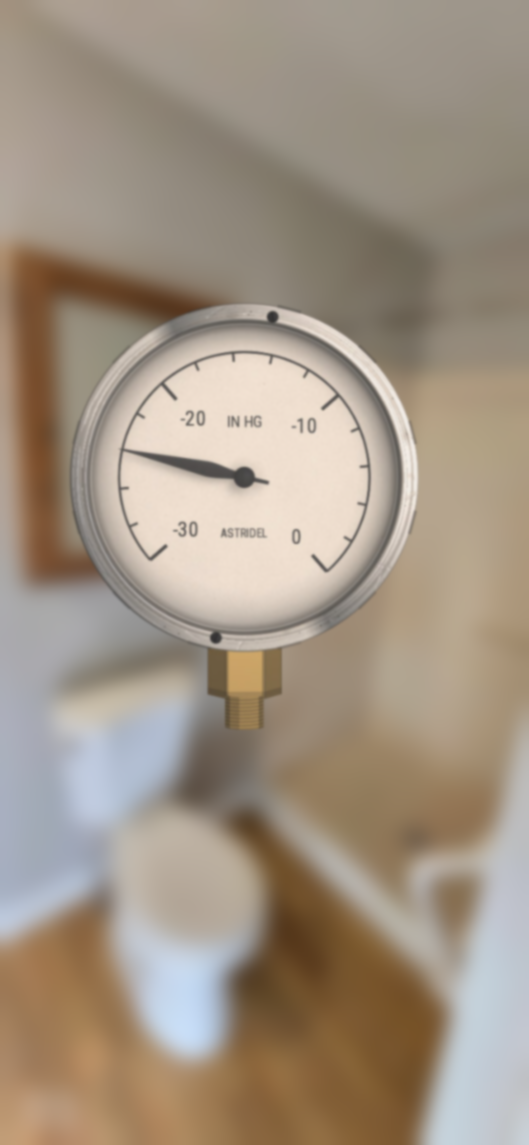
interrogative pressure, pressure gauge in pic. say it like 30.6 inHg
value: -24 inHg
